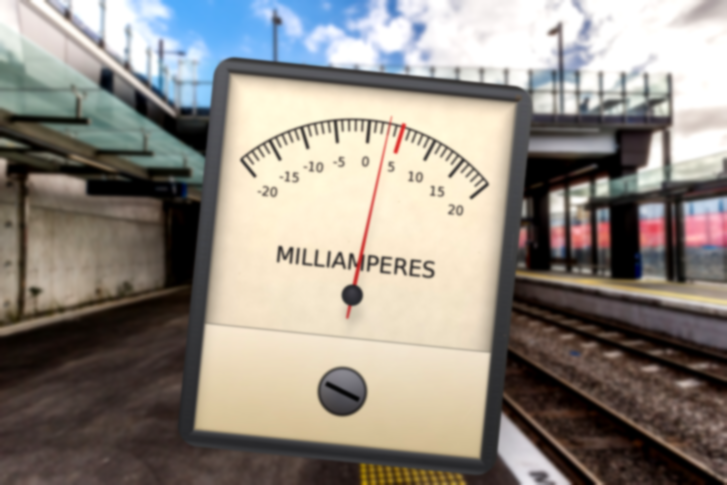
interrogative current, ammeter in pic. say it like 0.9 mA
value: 3 mA
